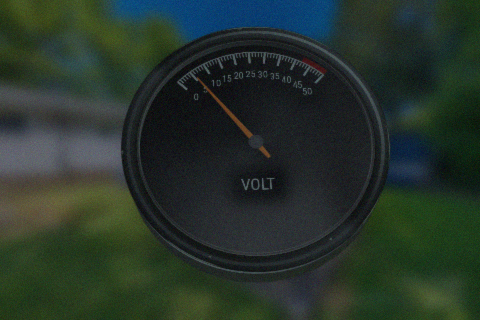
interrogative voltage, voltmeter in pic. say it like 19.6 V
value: 5 V
